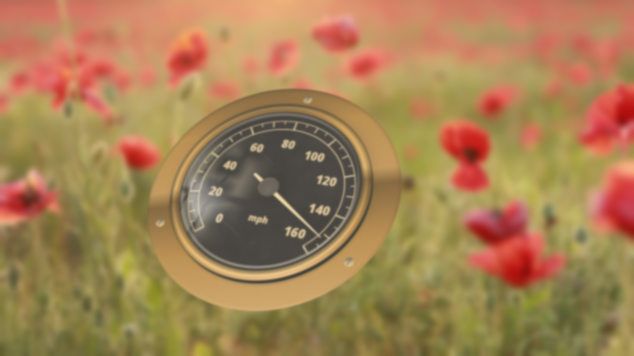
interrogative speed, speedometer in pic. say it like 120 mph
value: 152.5 mph
